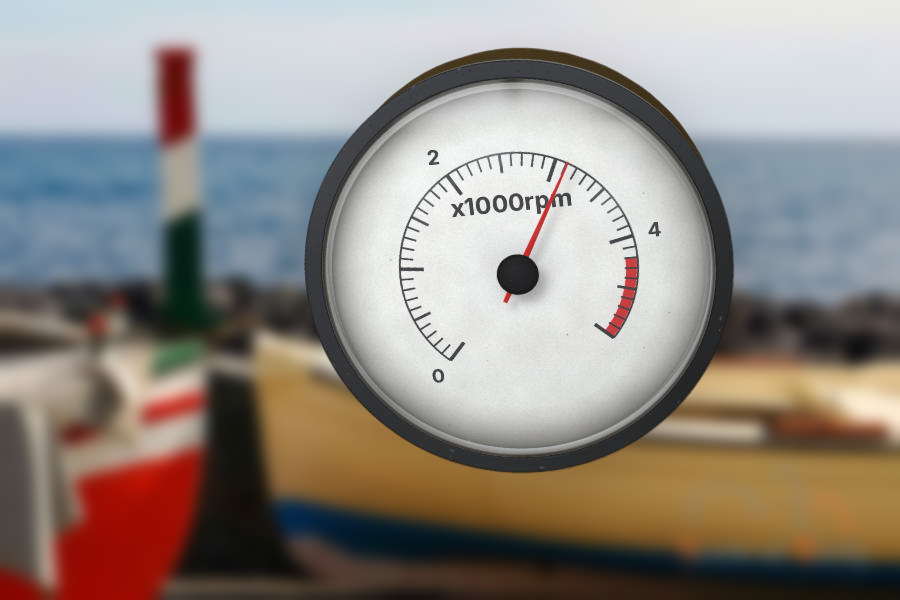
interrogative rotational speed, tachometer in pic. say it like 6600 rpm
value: 3100 rpm
